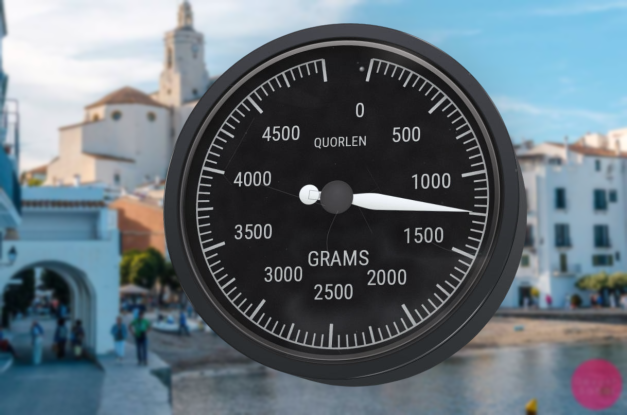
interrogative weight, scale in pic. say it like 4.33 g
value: 1250 g
